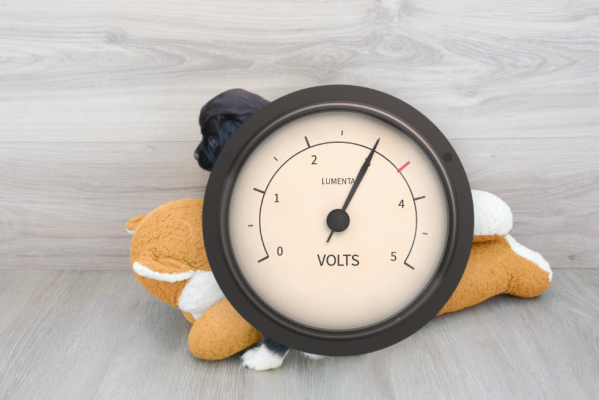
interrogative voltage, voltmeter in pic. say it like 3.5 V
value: 3 V
